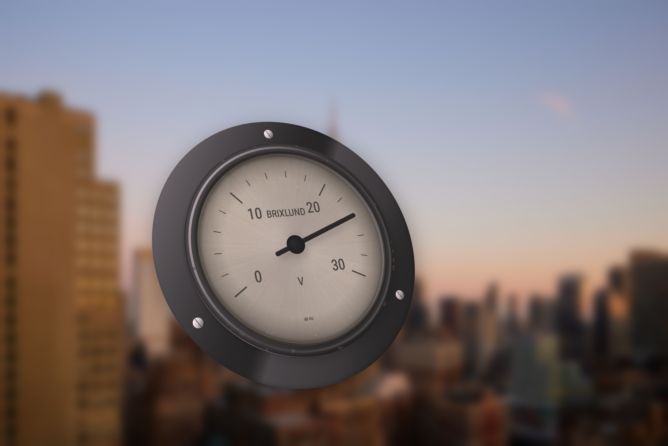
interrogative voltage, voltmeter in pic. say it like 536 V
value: 24 V
